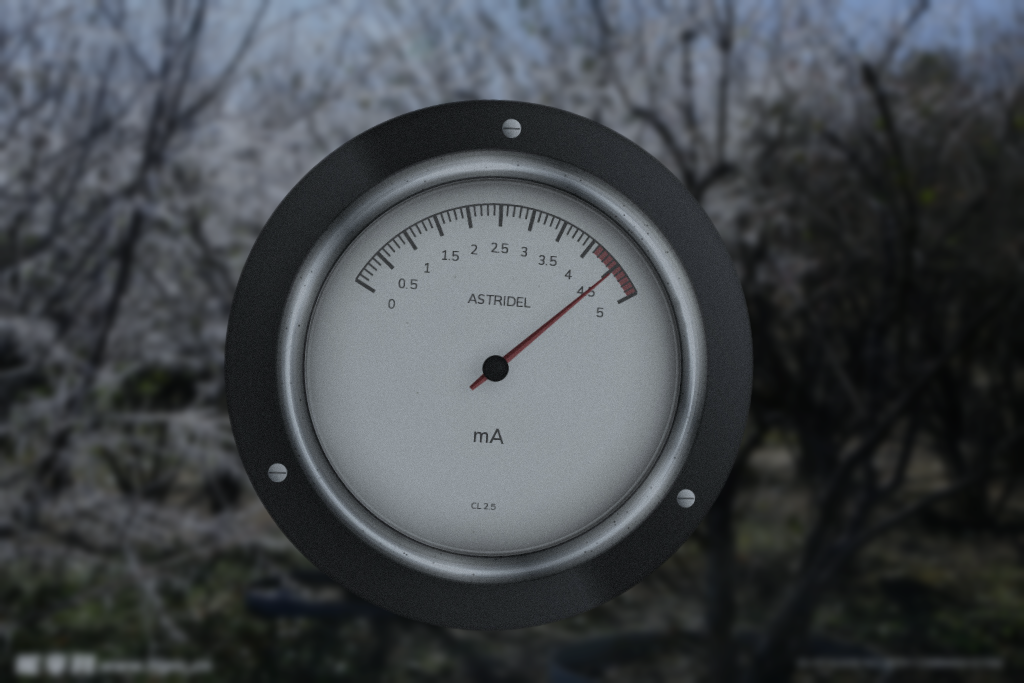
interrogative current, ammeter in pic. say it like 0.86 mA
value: 4.5 mA
